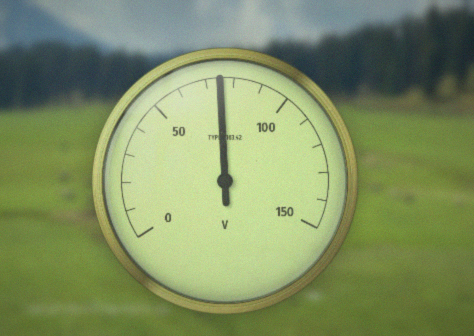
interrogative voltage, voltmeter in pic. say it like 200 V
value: 75 V
